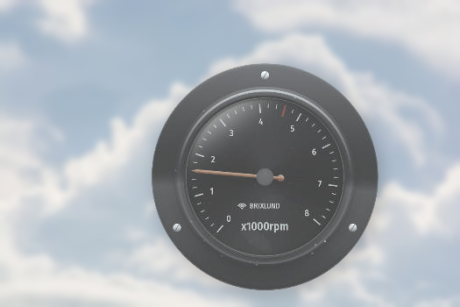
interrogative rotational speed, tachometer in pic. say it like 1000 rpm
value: 1600 rpm
